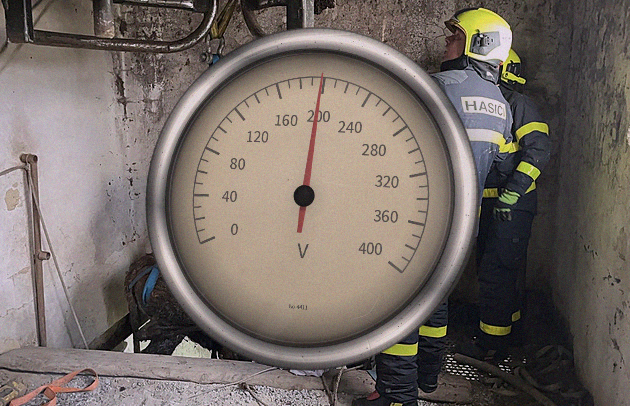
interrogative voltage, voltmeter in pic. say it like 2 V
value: 200 V
